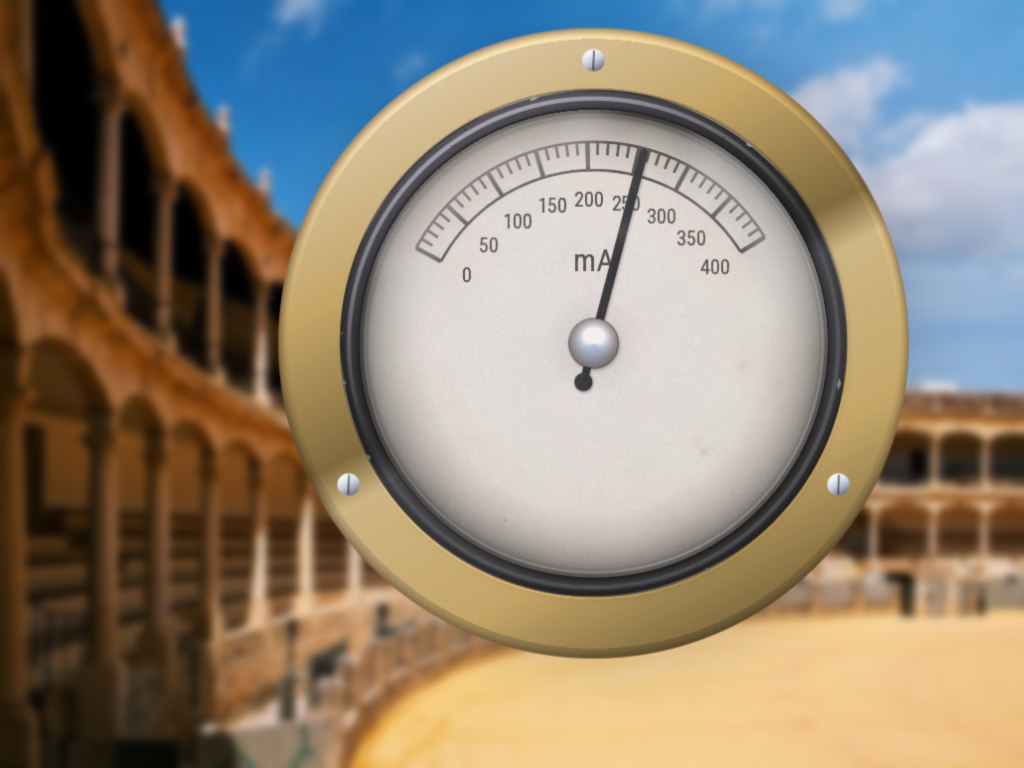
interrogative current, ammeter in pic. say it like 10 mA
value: 255 mA
